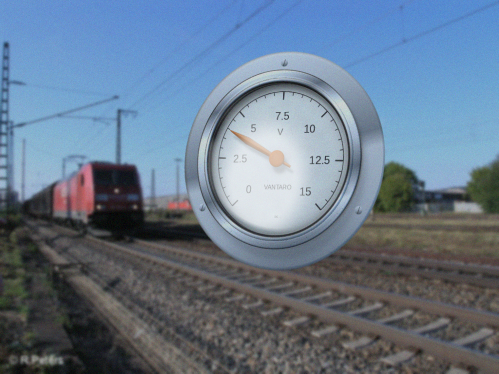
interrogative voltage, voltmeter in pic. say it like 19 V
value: 4 V
